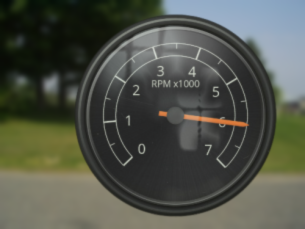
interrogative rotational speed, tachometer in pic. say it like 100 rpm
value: 6000 rpm
